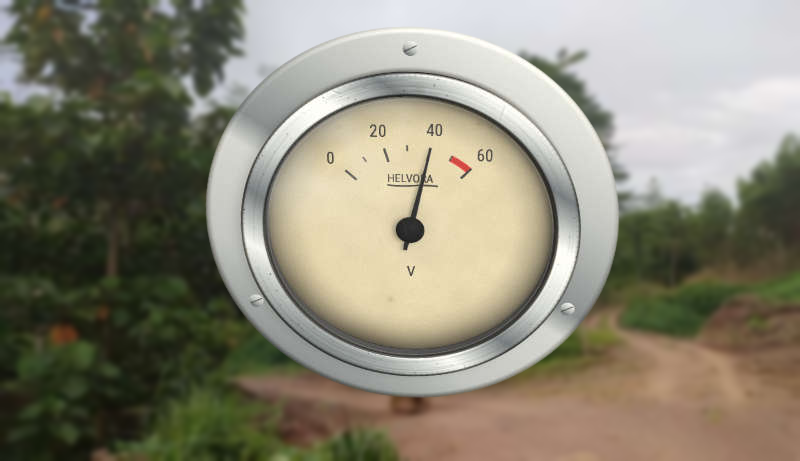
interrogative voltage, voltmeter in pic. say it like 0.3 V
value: 40 V
